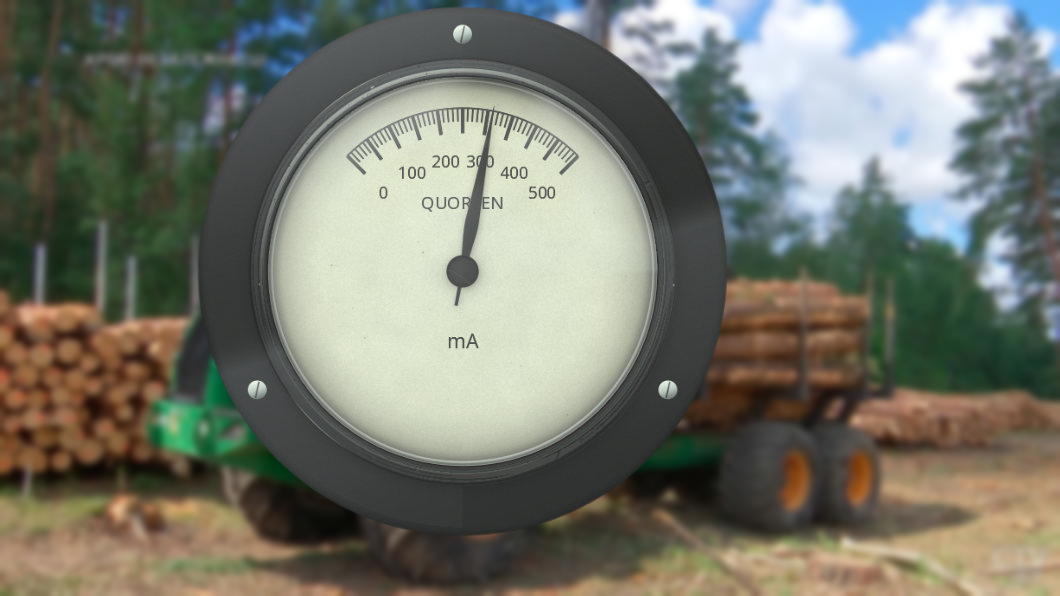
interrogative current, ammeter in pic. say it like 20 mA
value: 310 mA
